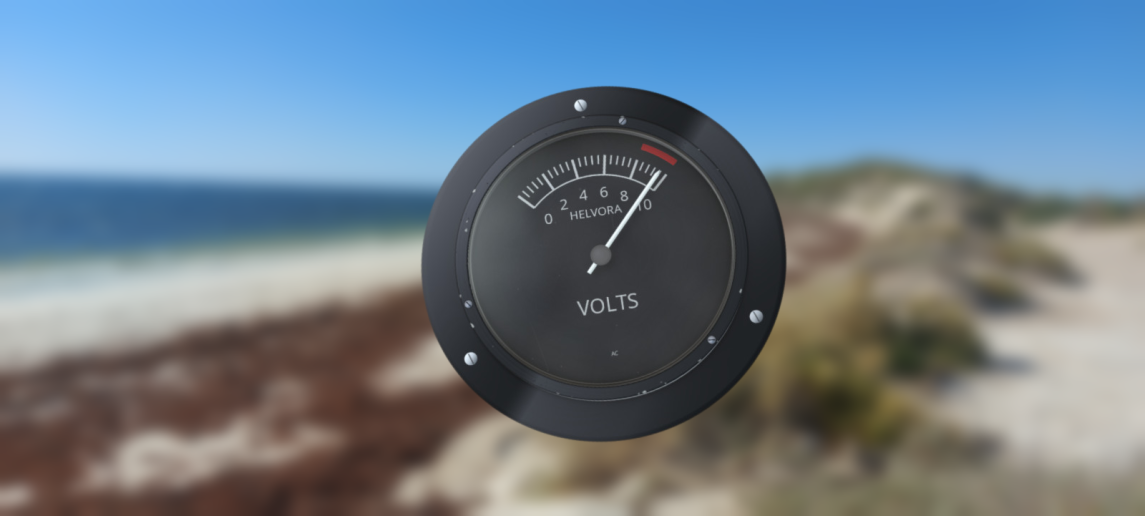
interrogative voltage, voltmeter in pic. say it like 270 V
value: 9.6 V
